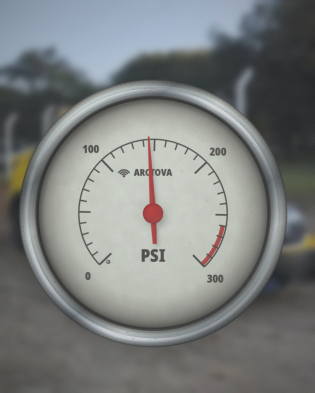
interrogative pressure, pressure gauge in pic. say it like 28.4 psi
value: 145 psi
